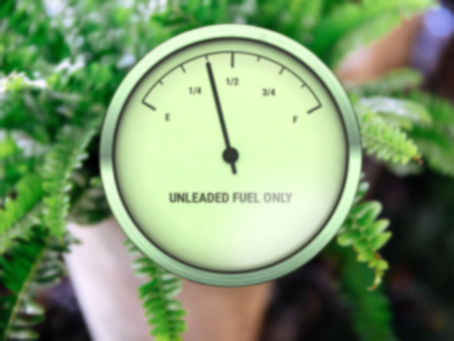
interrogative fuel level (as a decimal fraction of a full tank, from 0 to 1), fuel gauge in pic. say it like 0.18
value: 0.375
